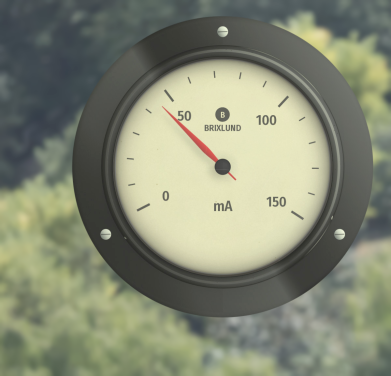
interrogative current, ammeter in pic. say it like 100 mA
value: 45 mA
